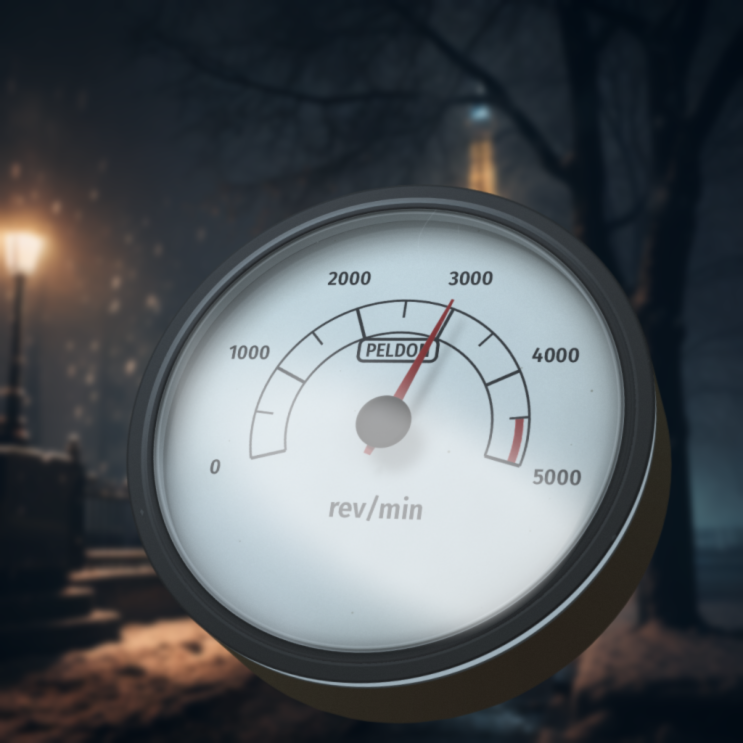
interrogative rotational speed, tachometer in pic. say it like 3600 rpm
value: 3000 rpm
